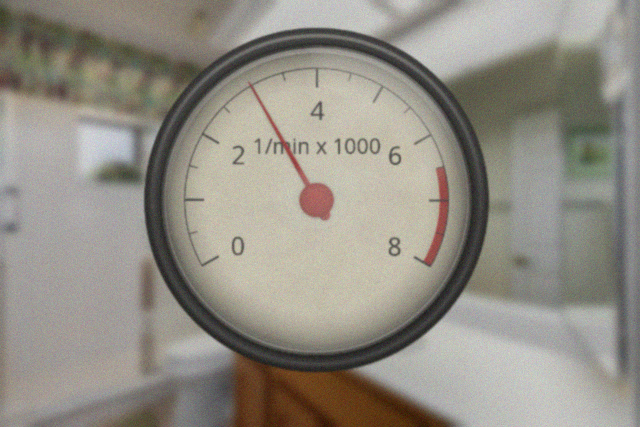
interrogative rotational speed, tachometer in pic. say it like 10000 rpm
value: 3000 rpm
